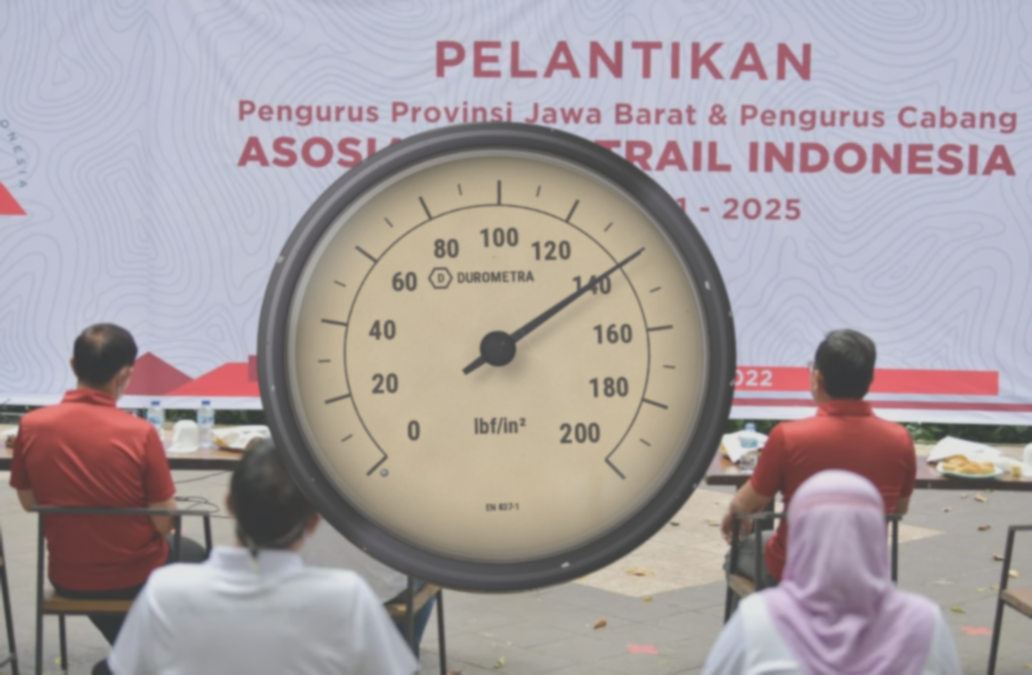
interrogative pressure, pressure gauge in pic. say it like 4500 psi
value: 140 psi
